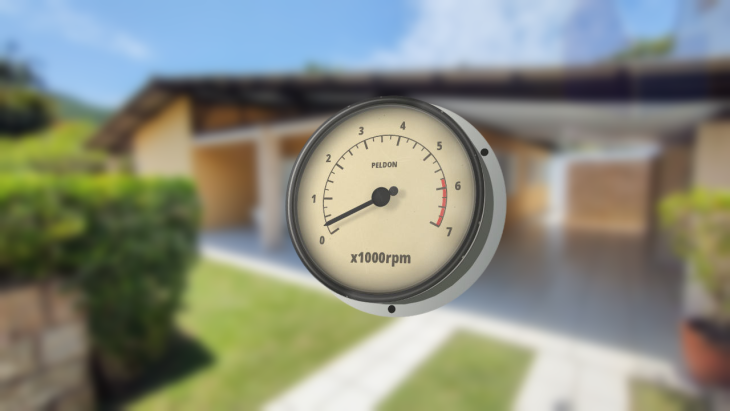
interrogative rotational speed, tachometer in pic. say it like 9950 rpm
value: 250 rpm
